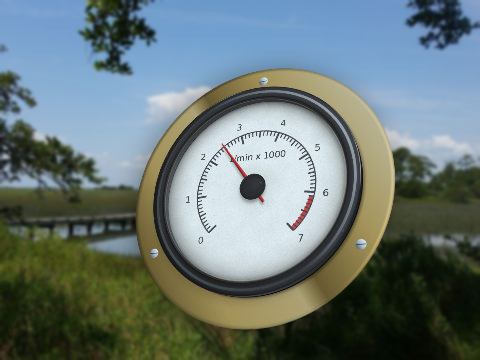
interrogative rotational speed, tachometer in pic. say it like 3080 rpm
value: 2500 rpm
